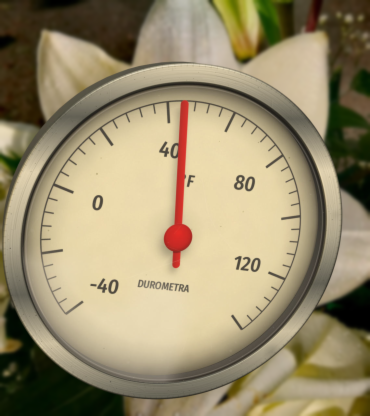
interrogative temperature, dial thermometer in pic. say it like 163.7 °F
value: 44 °F
